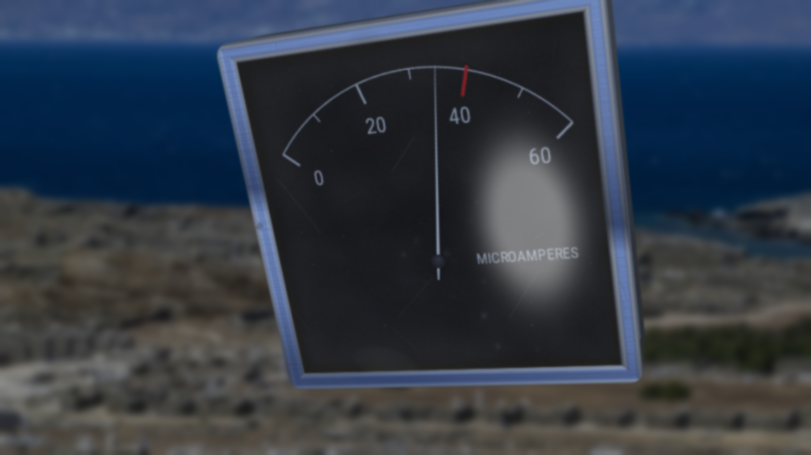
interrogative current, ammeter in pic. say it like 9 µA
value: 35 µA
